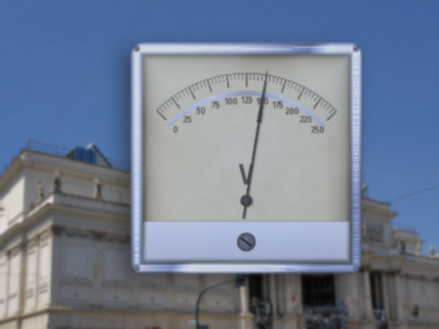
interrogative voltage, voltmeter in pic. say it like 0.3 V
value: 150 V
